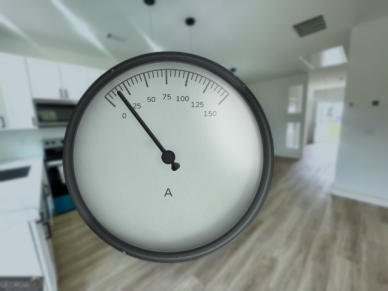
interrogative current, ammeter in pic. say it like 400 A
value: 15 A
